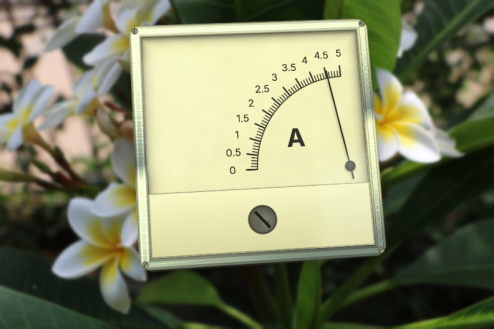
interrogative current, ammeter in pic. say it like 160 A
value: 4.5 A
